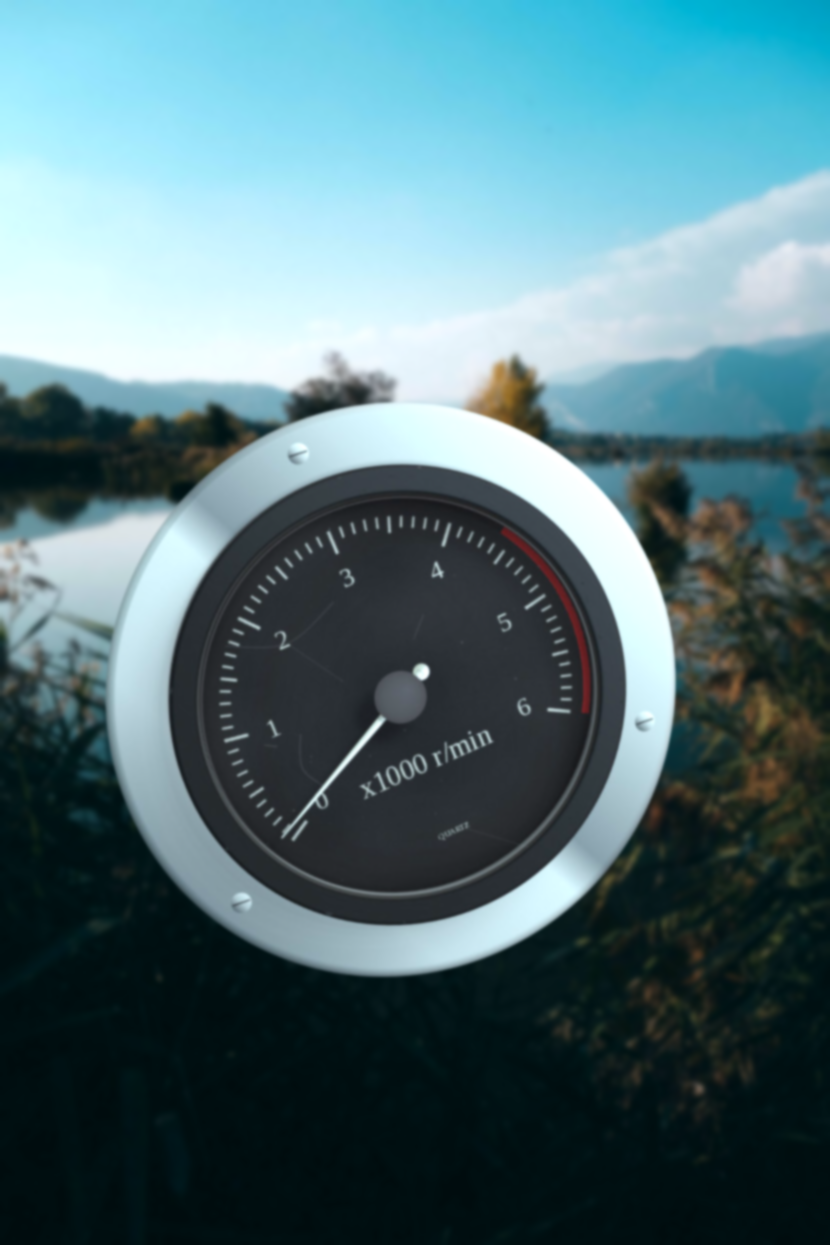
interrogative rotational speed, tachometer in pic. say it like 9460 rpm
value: 100 rpm
